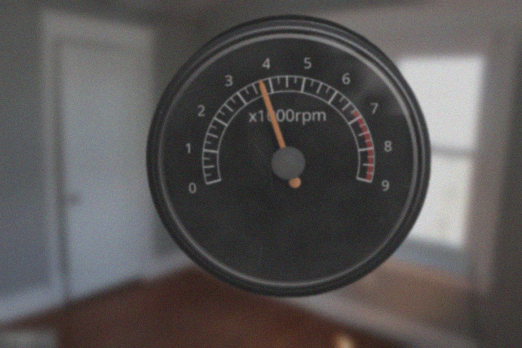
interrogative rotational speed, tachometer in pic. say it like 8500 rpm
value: 3750 rpm
